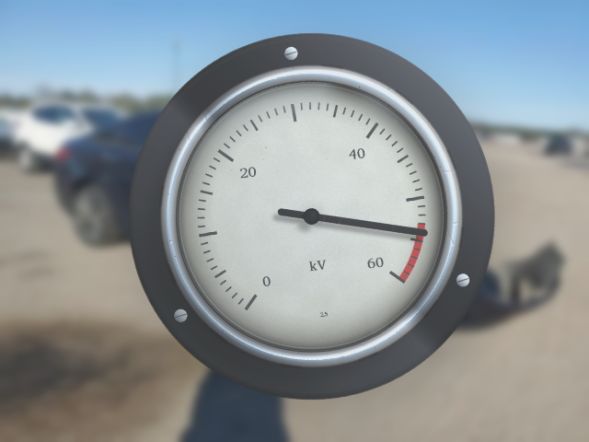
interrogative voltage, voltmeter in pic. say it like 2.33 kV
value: 54 kV
